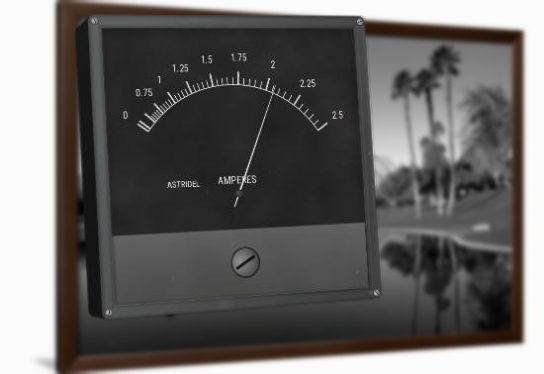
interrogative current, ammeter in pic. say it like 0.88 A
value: 2.05 A
